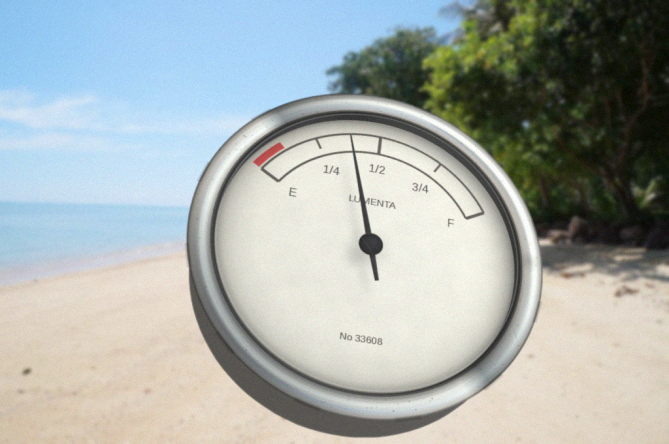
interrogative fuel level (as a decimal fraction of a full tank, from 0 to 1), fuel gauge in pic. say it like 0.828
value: 0.375
